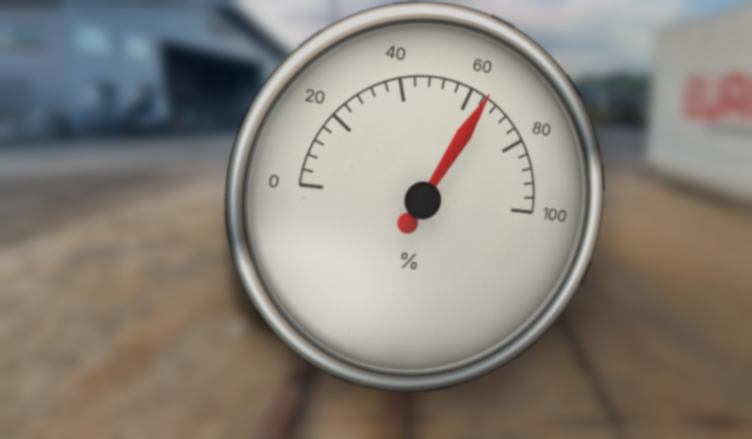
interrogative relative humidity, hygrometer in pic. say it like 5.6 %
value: 64 %
